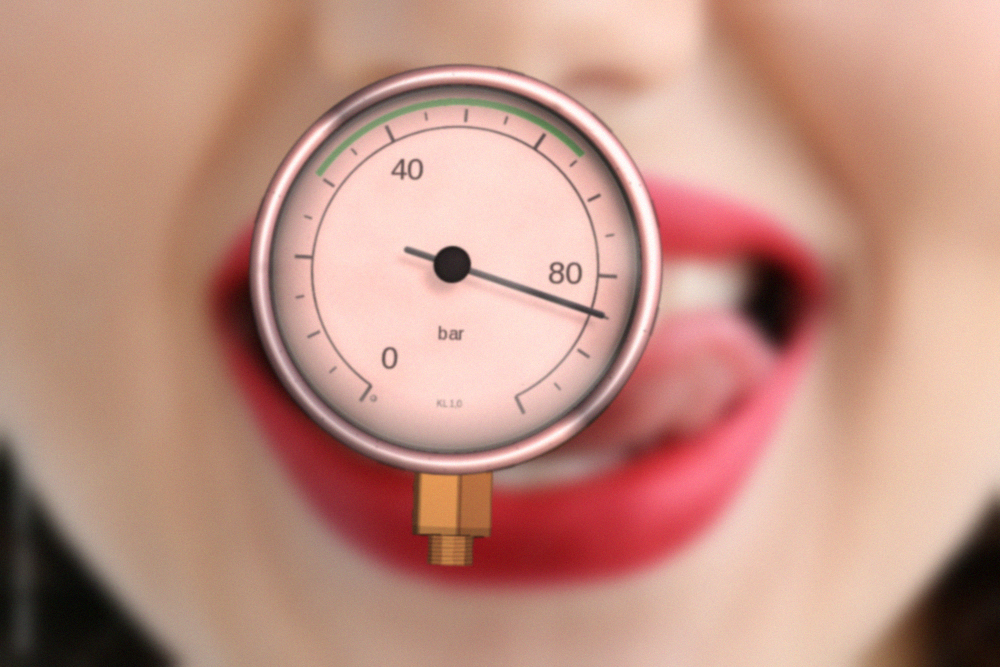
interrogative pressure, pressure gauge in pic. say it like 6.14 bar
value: 85 bar
